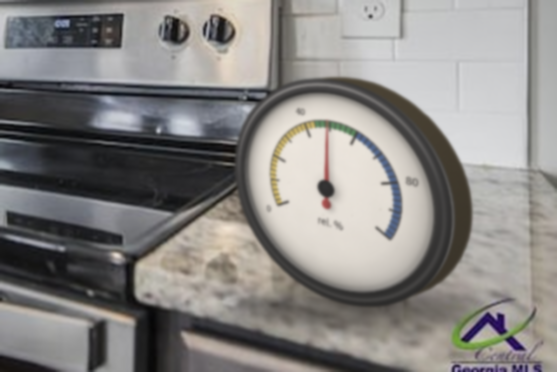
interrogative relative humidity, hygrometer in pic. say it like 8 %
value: 50 %
